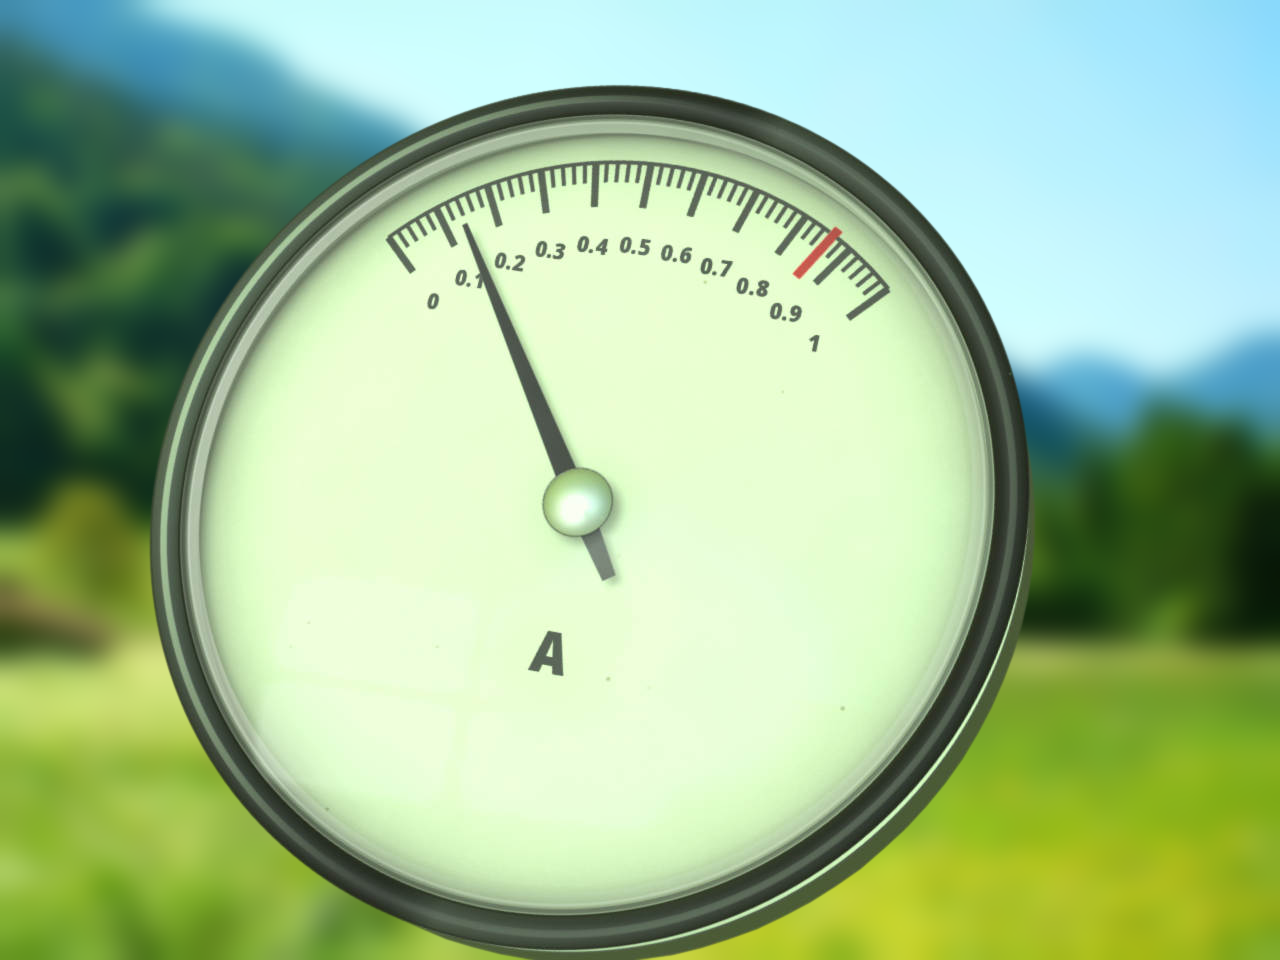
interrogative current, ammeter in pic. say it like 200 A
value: 0.14 A
